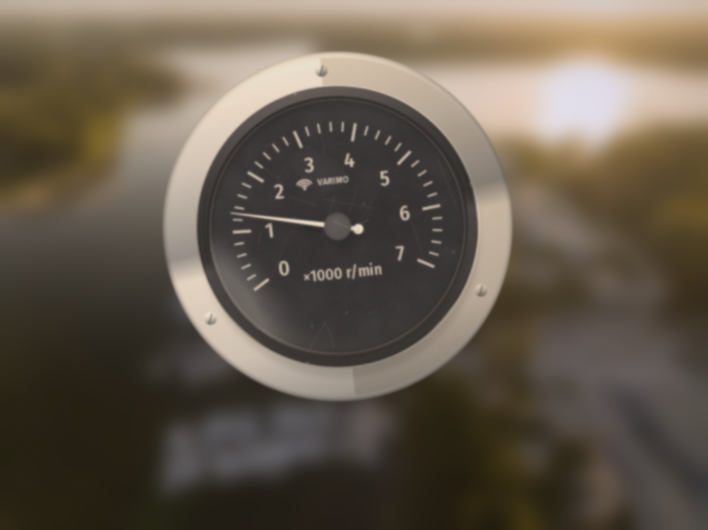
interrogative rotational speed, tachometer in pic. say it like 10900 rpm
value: 1300 rpm
